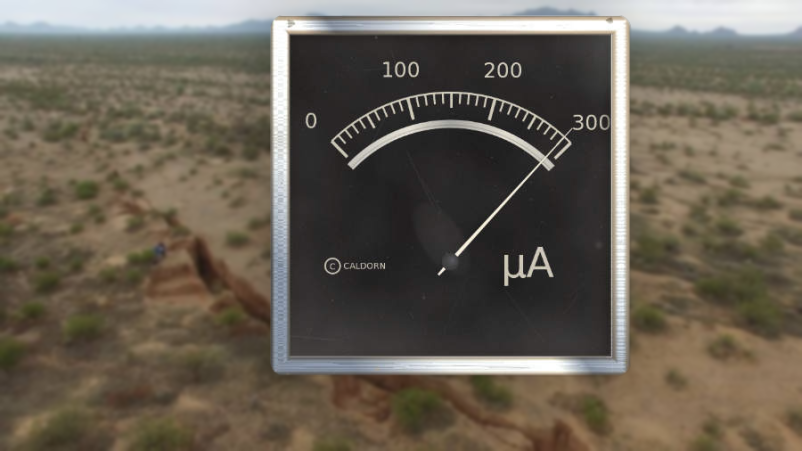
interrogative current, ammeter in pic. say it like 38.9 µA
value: 290 µA
